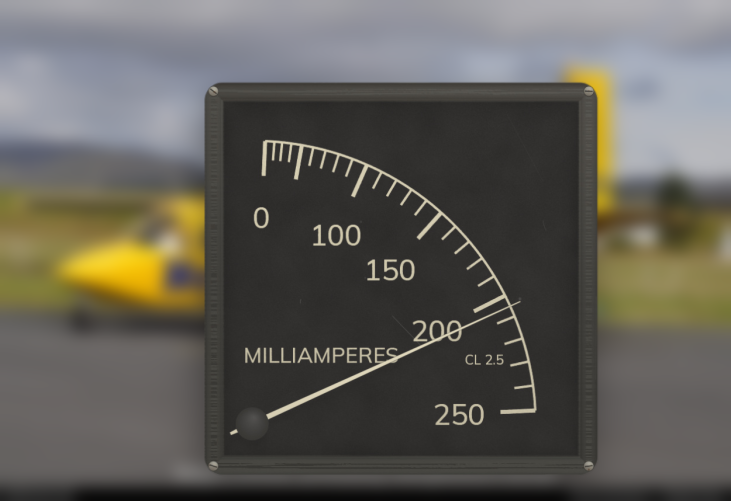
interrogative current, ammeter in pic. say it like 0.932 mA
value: 205 mA
